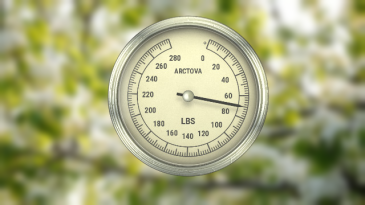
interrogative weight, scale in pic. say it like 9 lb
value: 70 lb
